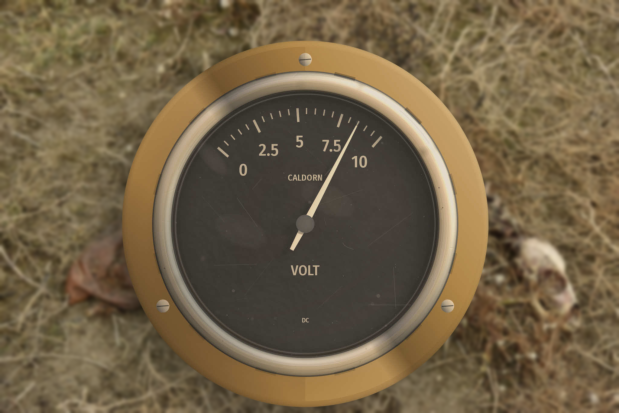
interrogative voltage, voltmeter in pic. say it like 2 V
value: 8.5 V
